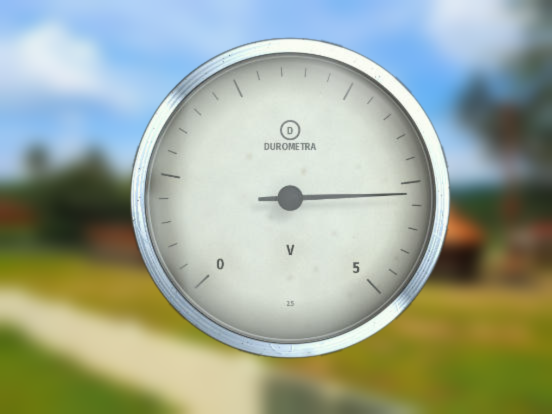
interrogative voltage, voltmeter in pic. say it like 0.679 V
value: 4.1 V
